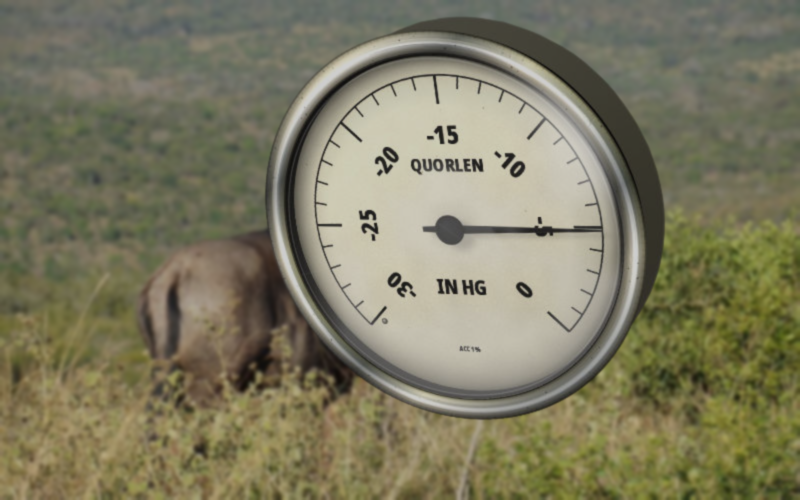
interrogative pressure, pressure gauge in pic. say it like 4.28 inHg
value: -5 inHg
